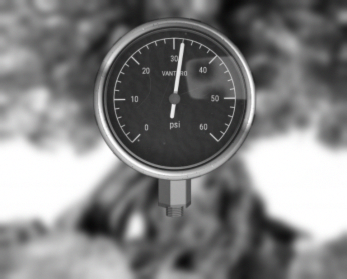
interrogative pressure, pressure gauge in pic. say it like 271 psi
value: 32 psi
